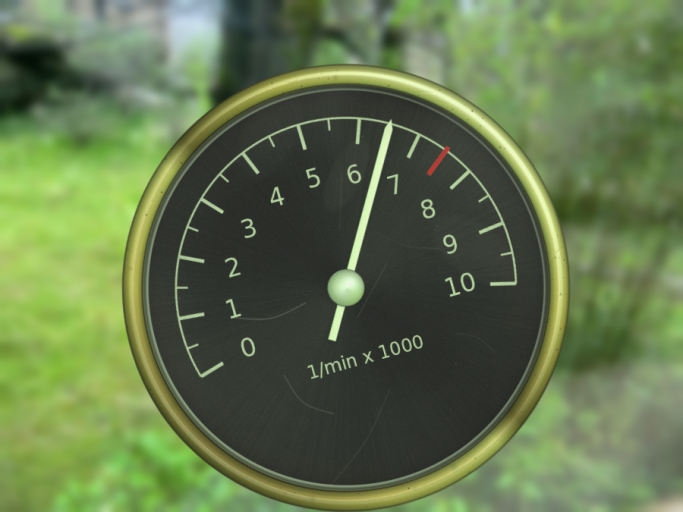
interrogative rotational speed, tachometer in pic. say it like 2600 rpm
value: 6500 rpm
